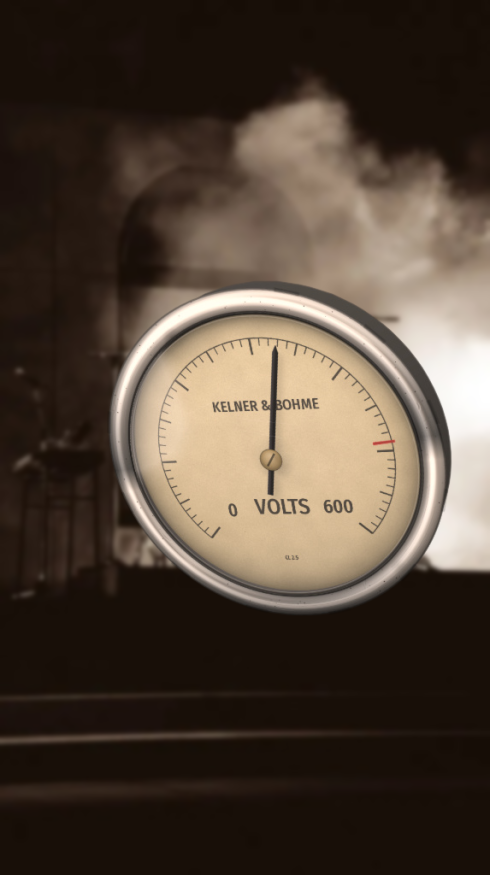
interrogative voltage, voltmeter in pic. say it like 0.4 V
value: 330 V
